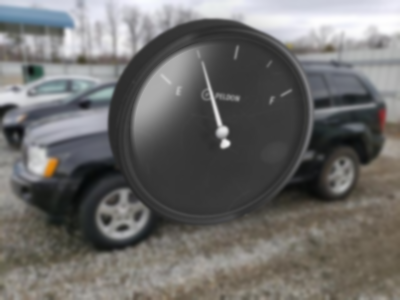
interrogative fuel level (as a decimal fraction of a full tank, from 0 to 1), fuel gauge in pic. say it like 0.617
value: 0.25
